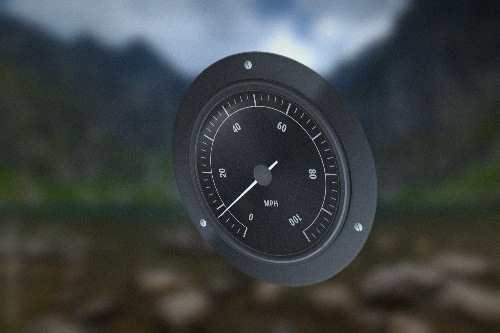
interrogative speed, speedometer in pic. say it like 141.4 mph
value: 8 mph
